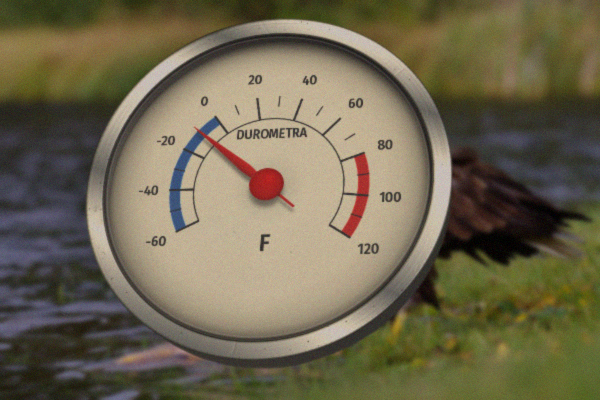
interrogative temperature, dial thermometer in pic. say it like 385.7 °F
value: -10 °F
